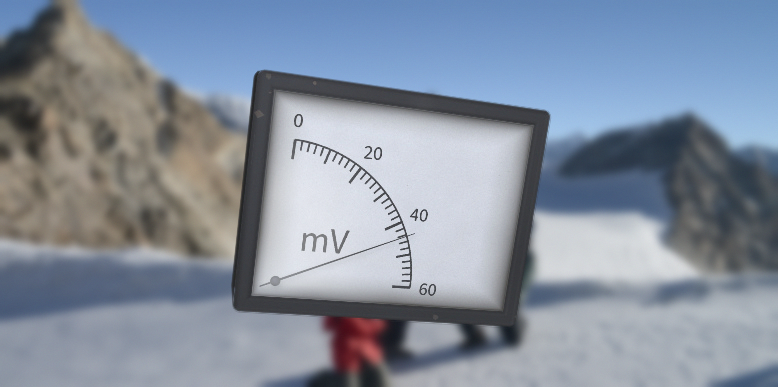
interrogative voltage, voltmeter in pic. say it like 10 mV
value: 44 mV
